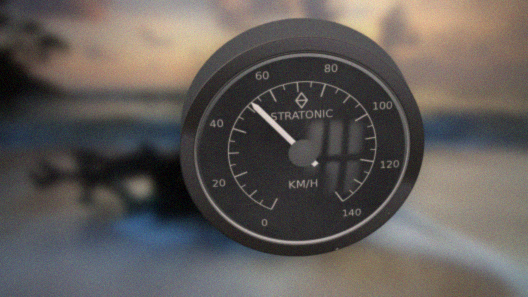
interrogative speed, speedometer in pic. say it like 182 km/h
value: 52.5 km/h
